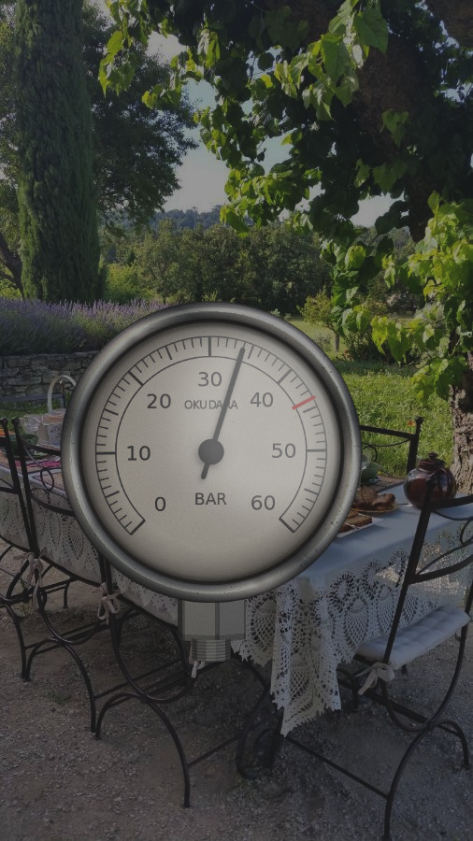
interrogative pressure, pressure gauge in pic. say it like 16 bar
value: 34 bar
